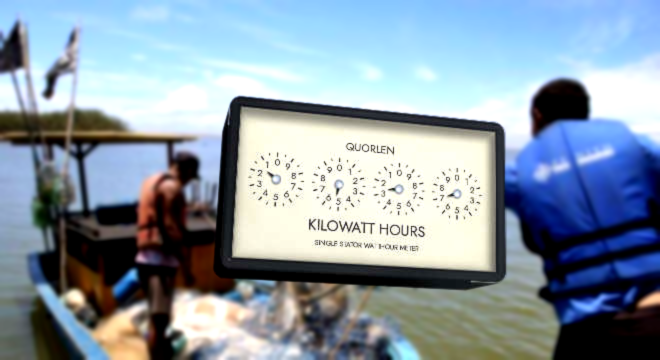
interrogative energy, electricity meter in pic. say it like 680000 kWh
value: 1527 kWh
